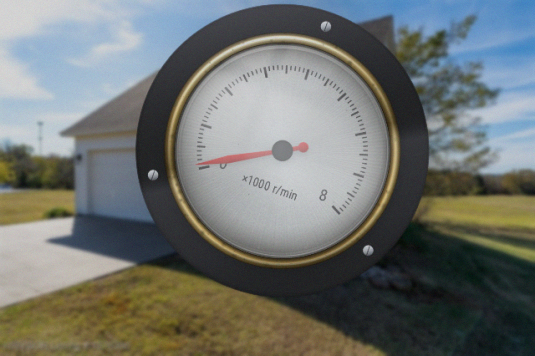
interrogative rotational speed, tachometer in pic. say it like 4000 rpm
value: 100 rpm
